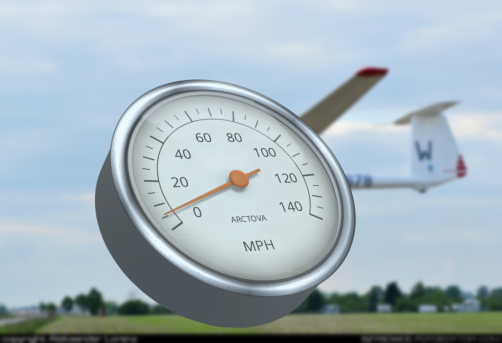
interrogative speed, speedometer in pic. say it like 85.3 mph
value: 5 mph
